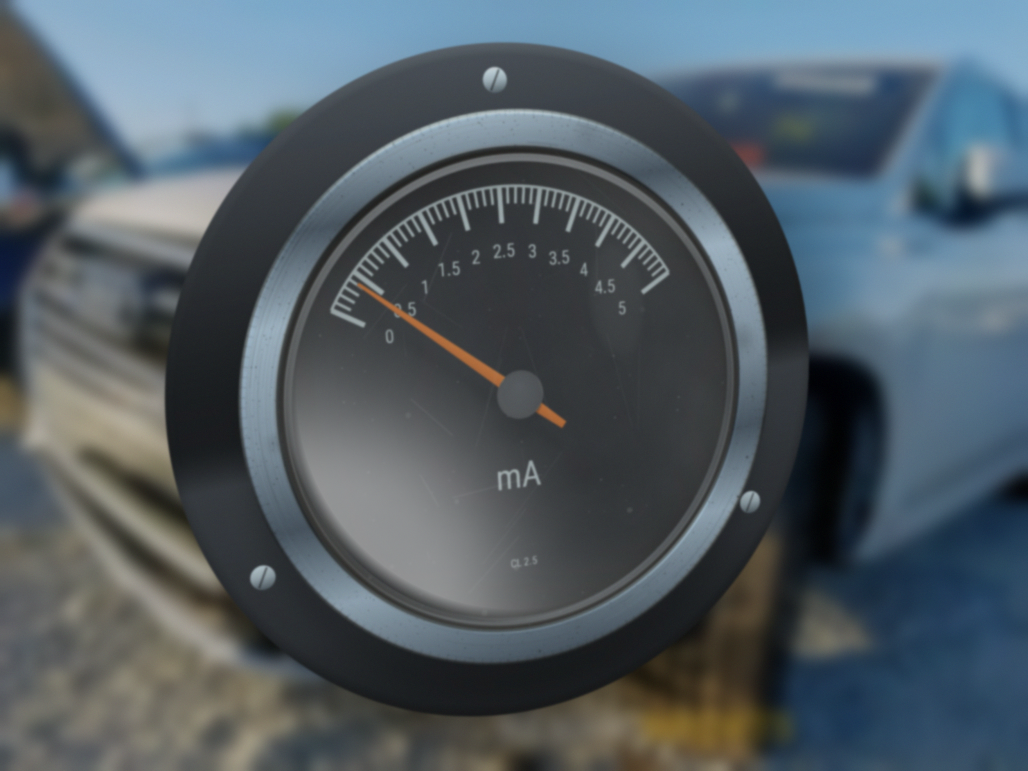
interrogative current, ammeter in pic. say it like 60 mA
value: 0.4 mA
